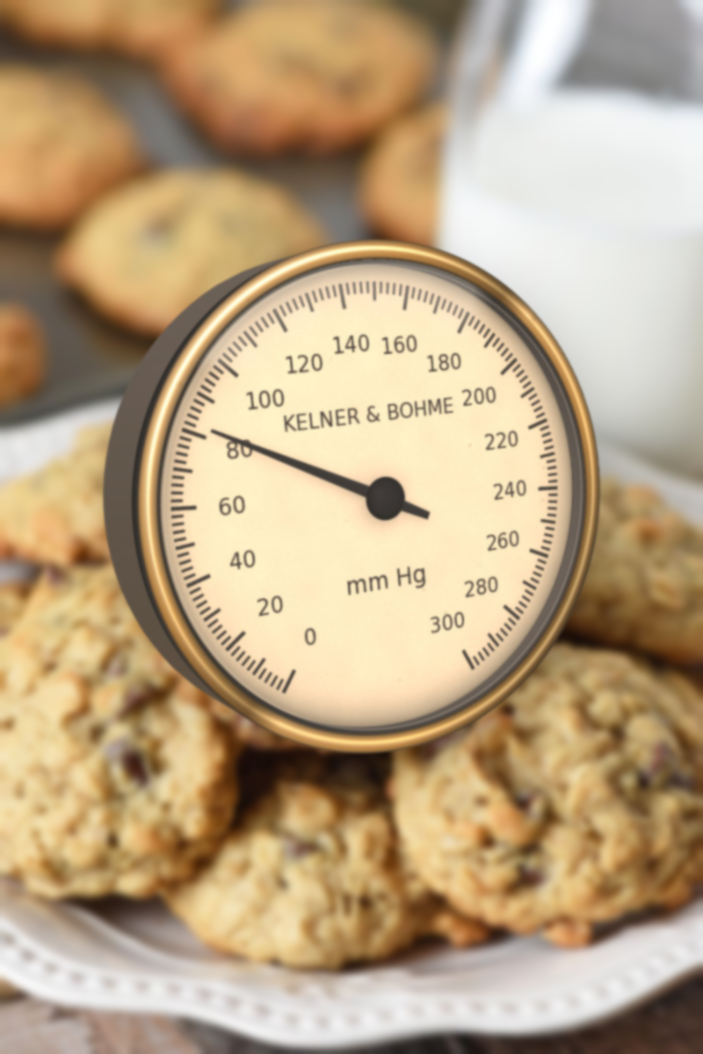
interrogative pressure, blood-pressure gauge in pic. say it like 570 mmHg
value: 82 mmHg
